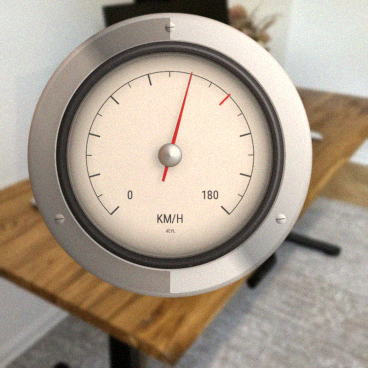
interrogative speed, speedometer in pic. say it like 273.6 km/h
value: 100 km/h
